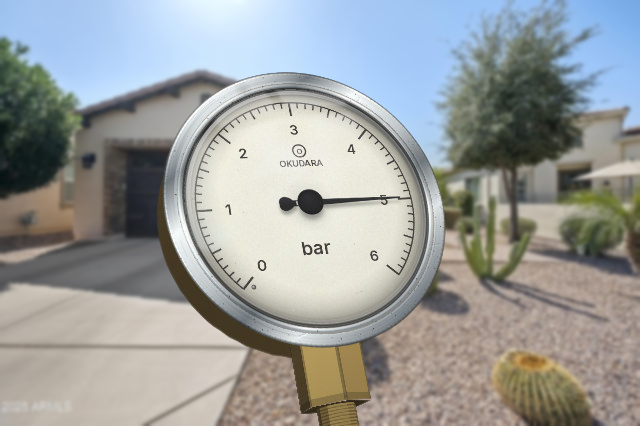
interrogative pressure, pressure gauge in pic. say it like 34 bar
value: 5 bar
